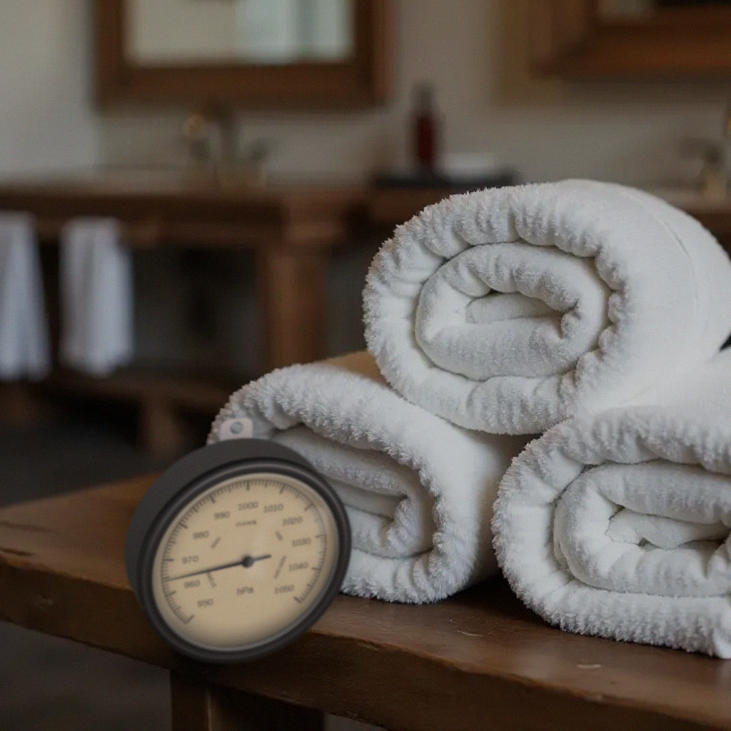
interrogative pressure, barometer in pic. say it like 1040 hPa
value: 965 hPa
